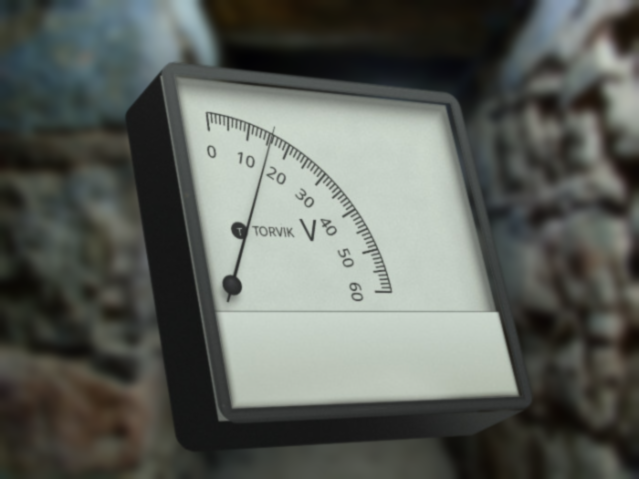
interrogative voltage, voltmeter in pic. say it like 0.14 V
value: 15 V
